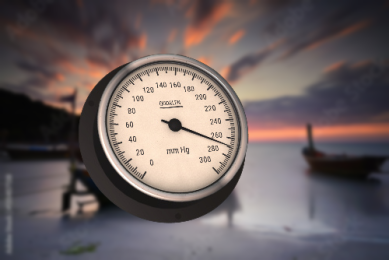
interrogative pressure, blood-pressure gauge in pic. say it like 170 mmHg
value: 270 mmHg
